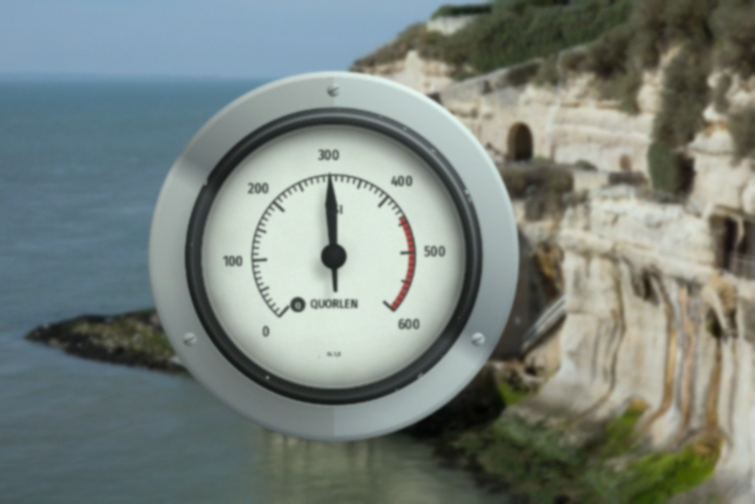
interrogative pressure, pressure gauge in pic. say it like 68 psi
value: 300 psi
